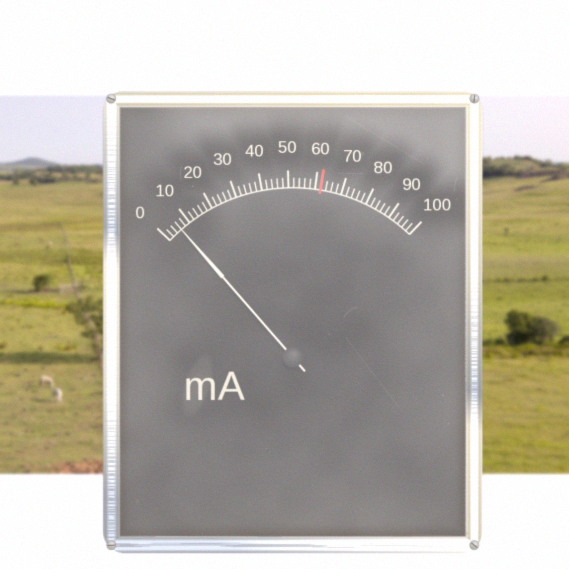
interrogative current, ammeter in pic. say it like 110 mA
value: 6 mA
